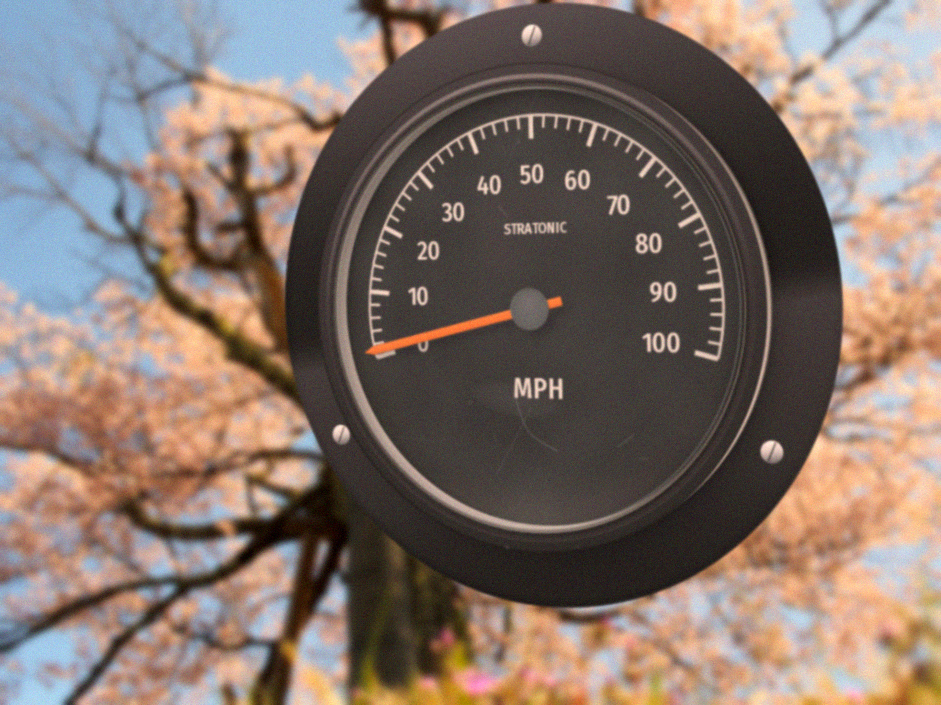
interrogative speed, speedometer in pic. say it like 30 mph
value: 1 mph
